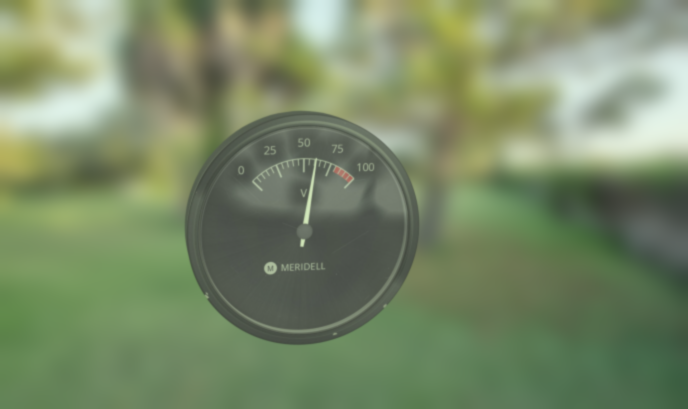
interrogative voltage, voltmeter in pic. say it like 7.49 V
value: 60 V
